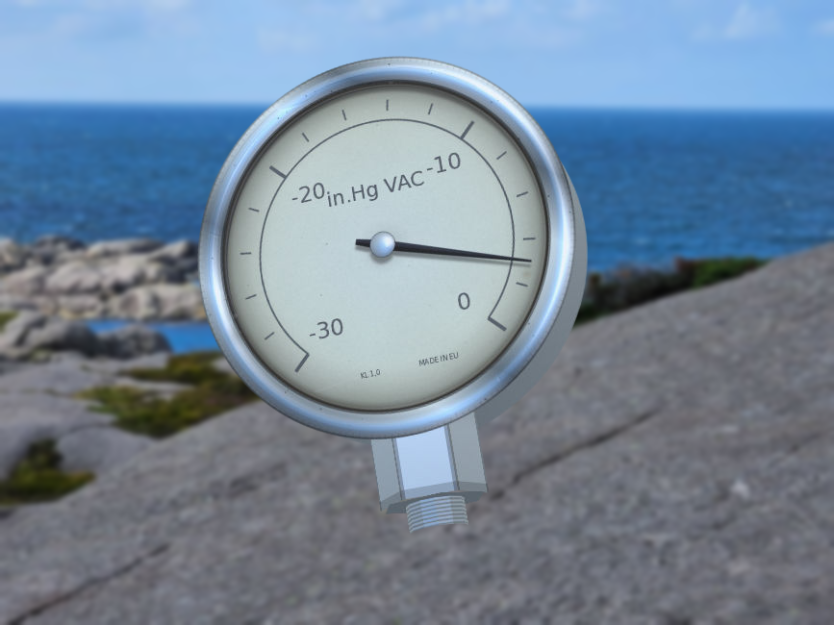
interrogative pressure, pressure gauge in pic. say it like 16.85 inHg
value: -3 inHg
